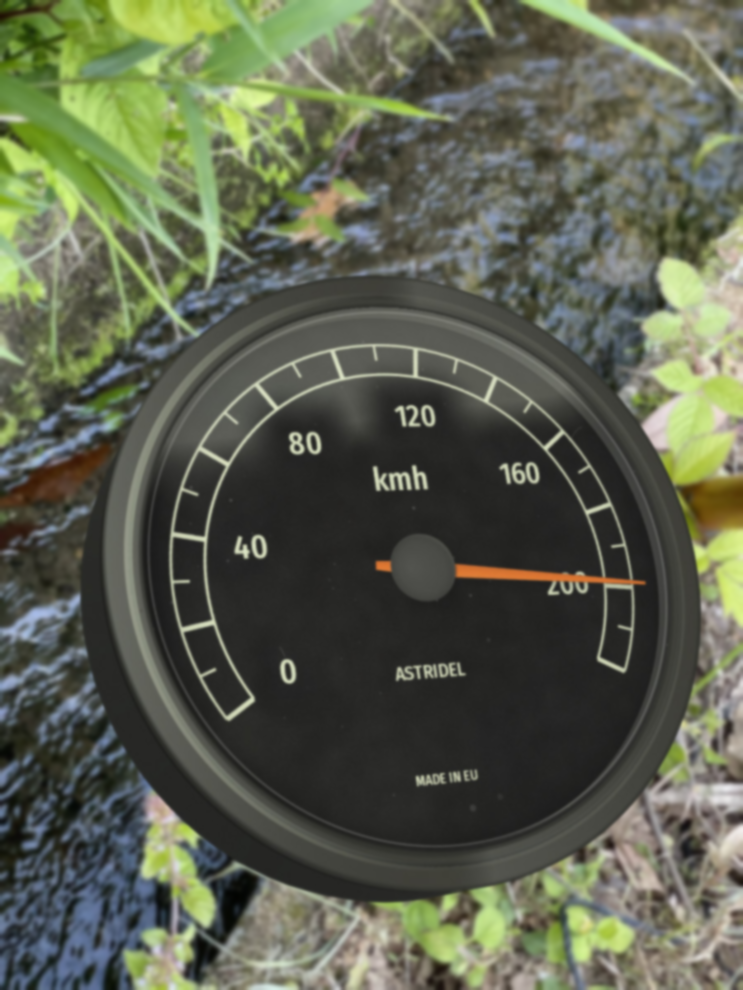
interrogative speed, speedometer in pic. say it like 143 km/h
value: 200 km/h
